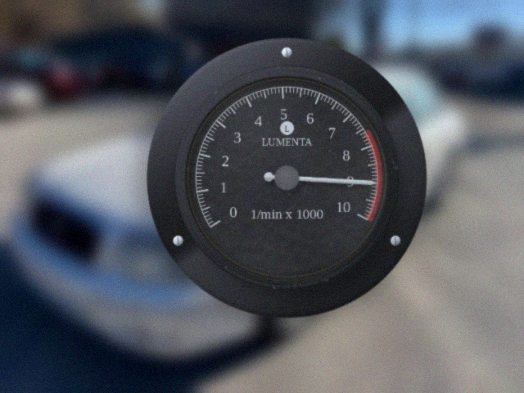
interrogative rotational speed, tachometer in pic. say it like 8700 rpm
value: 9000 rpm
